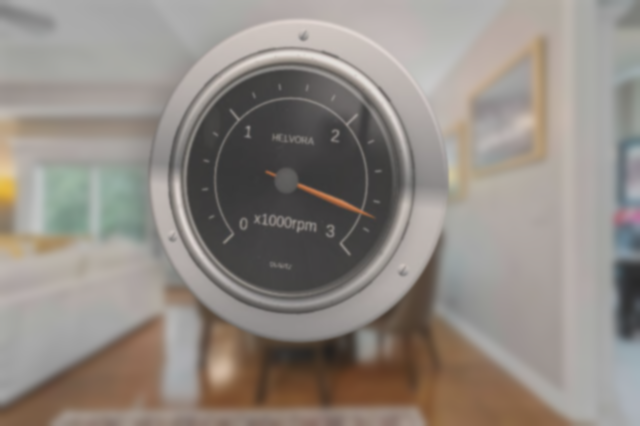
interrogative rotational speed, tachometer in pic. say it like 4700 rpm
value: 2700 rpm
